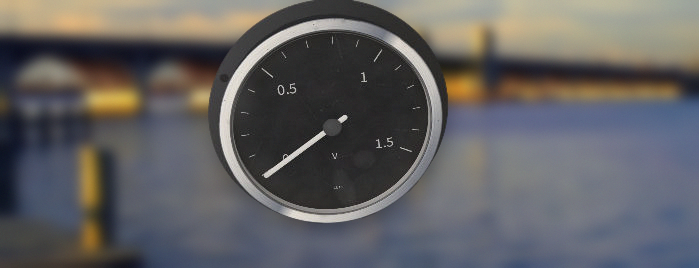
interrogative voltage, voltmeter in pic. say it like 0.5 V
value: 0 V
